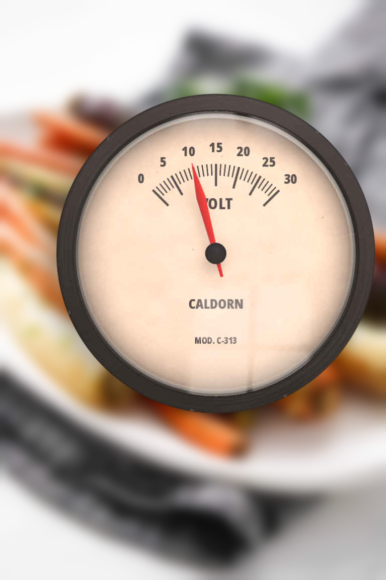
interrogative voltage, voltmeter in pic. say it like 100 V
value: 10 V
